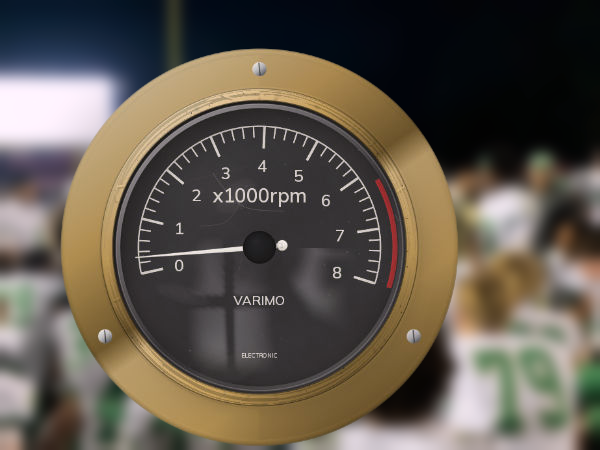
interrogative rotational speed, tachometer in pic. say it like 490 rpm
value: 300 rpm
